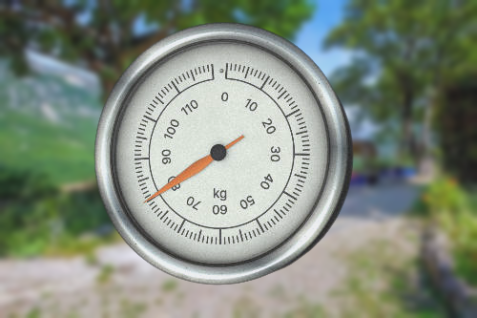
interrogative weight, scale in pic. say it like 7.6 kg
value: 80 kg
